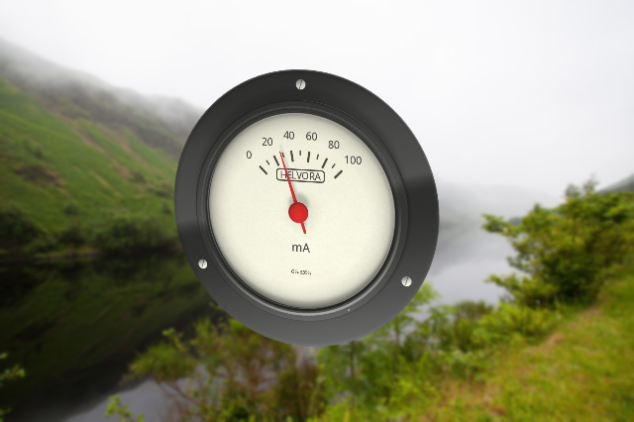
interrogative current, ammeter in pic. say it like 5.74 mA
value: 30 mA
